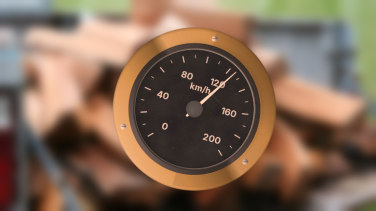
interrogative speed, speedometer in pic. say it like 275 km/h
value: 125 km/h
